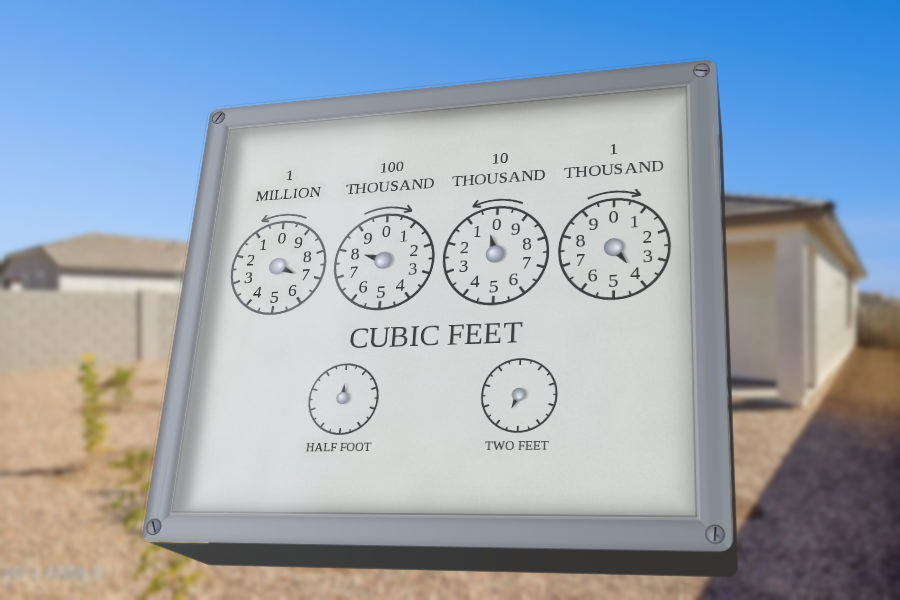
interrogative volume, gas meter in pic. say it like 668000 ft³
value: 680400 ft³
